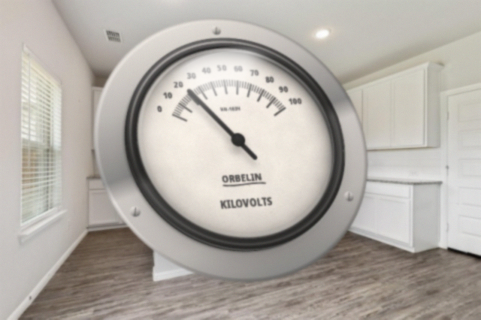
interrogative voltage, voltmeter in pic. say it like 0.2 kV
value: 20 kV
